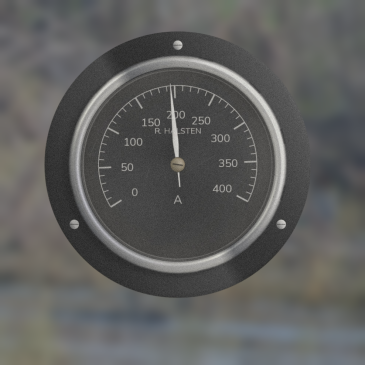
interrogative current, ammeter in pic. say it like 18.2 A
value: 195 A
